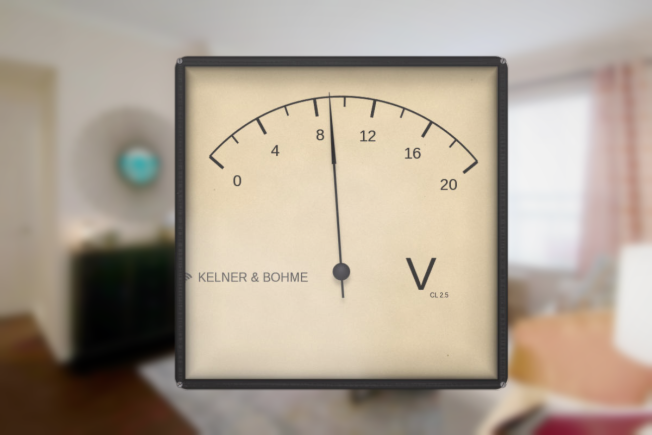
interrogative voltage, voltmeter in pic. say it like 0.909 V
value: 9 V
